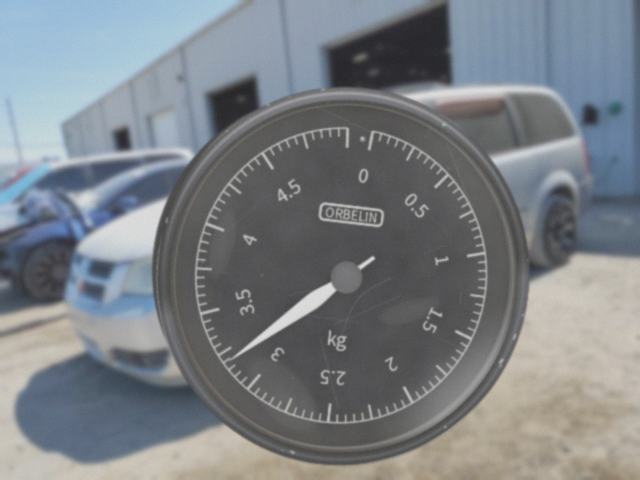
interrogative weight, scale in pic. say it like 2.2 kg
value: 3.2 kg
